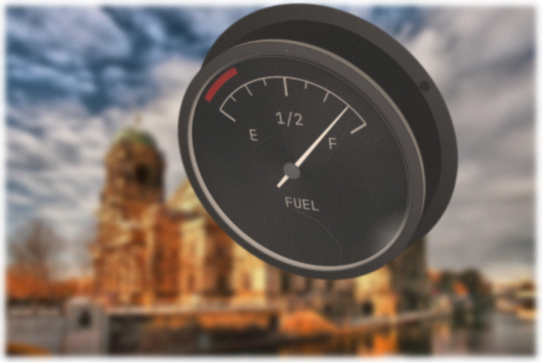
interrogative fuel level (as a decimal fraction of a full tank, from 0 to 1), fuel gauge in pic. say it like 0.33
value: 0.875
